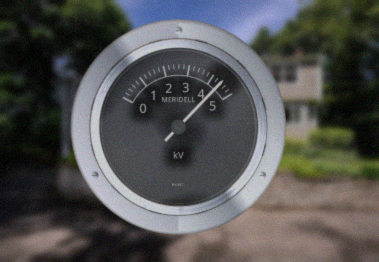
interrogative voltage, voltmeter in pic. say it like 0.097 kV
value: 4.4 kV
